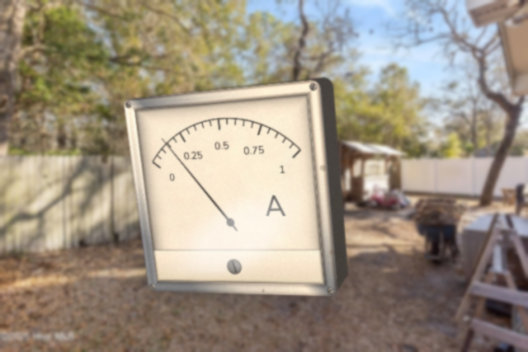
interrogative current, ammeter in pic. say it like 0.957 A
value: 0.15 A
